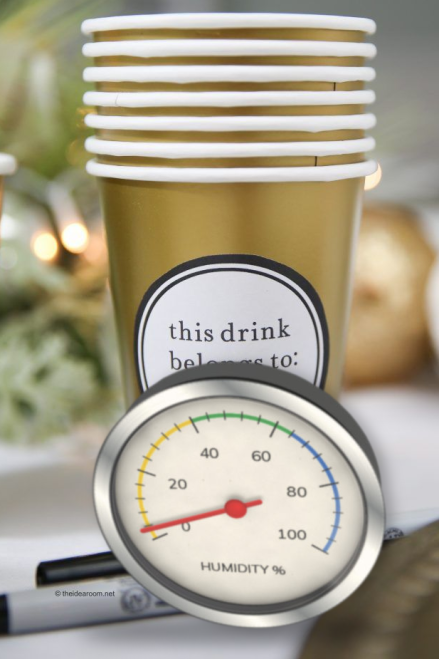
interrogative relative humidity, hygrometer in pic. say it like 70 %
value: 4 %
